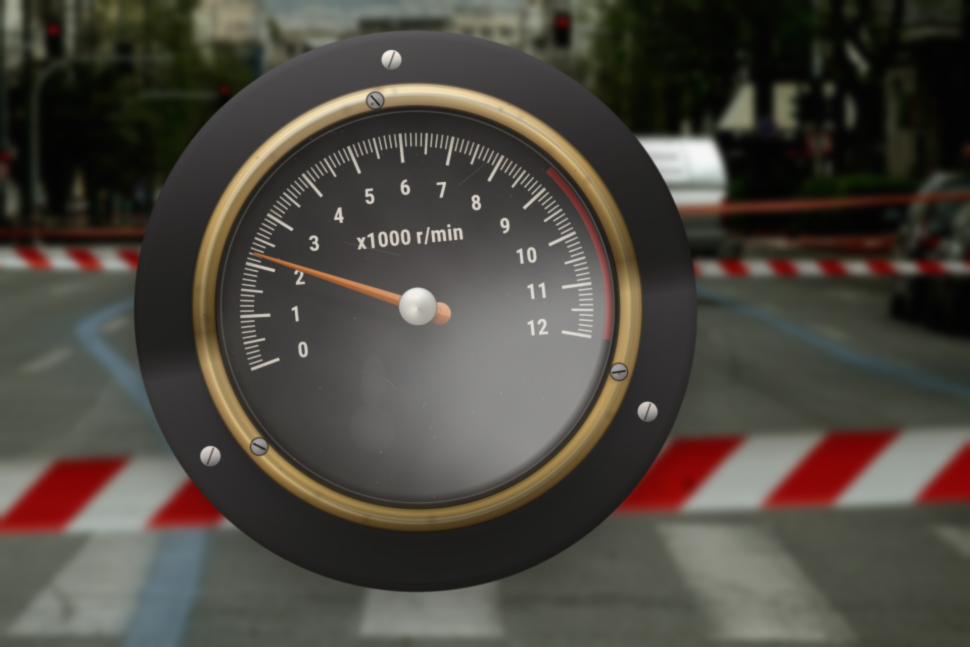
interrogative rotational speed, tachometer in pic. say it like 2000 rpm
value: 2200 rpm
